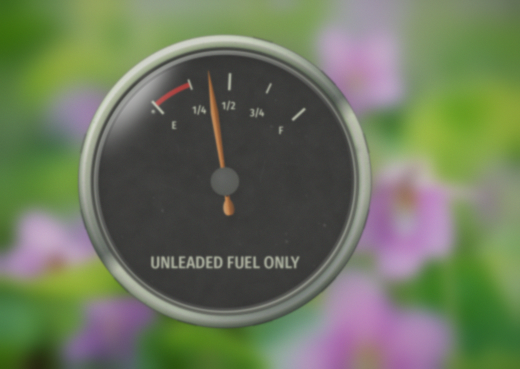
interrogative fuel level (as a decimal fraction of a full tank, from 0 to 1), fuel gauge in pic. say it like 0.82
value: 0.375
